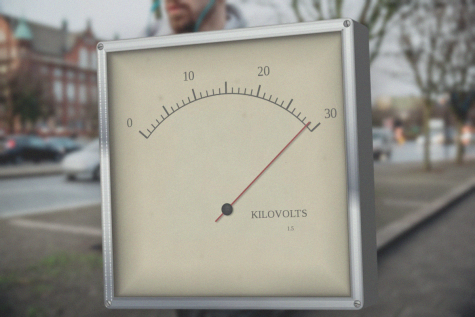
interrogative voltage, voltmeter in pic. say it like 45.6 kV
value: 29 kV
